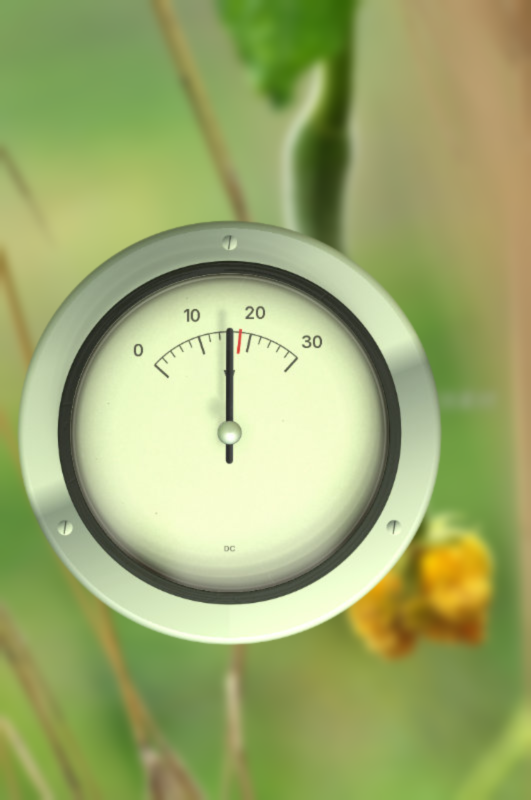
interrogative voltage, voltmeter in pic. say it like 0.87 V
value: 16 V
